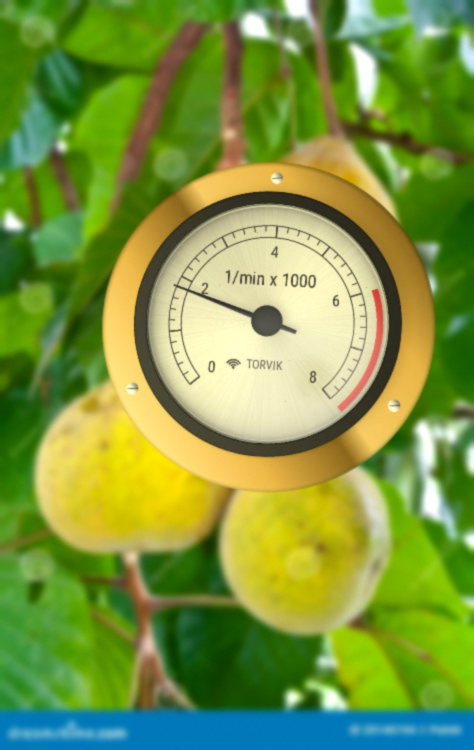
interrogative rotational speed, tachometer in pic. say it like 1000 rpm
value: 1800 rpm
